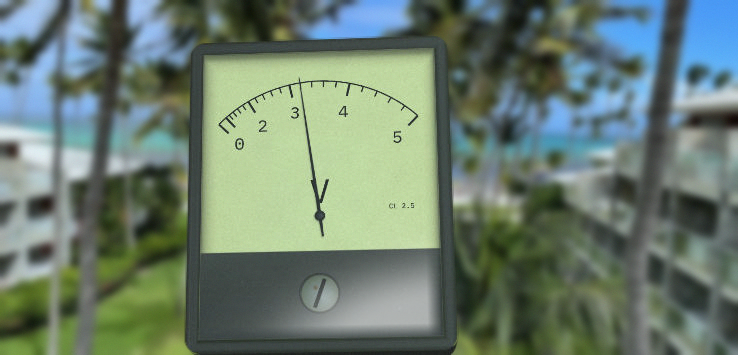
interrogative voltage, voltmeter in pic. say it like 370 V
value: 3.2 V
